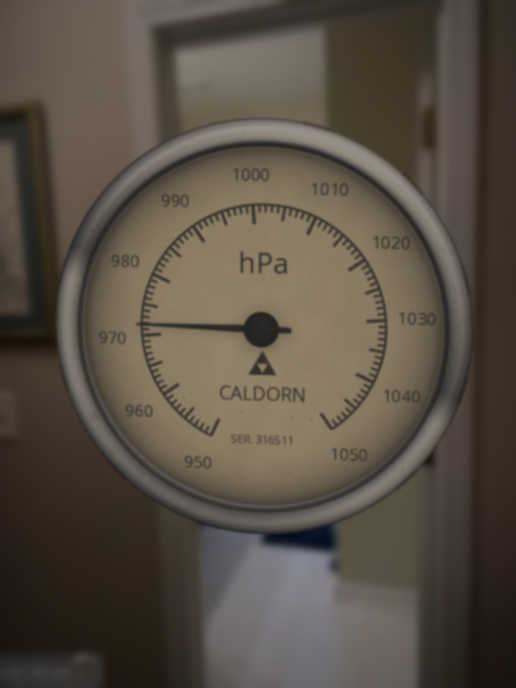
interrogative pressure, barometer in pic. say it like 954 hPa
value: 972 hPa
